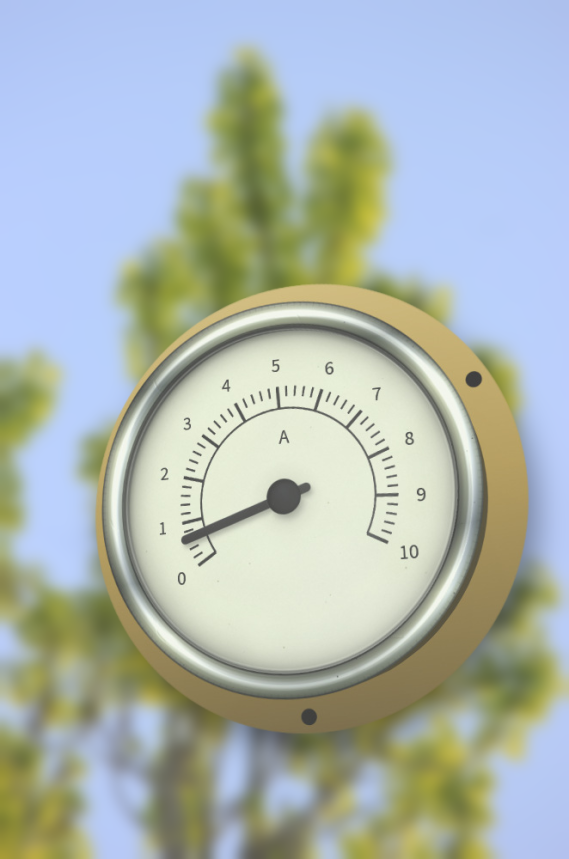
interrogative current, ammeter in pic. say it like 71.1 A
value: 0.6 A
